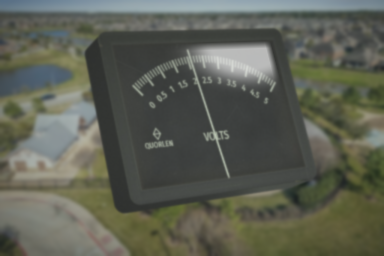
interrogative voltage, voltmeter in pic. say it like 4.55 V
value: 2 V
